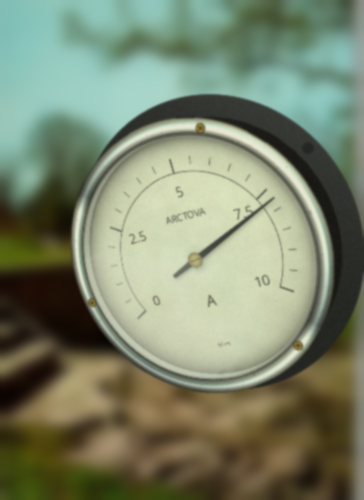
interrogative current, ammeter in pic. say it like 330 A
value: 7.75 A
